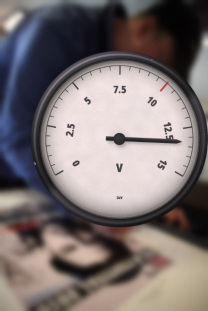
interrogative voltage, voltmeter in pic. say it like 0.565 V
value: 13.25 V
